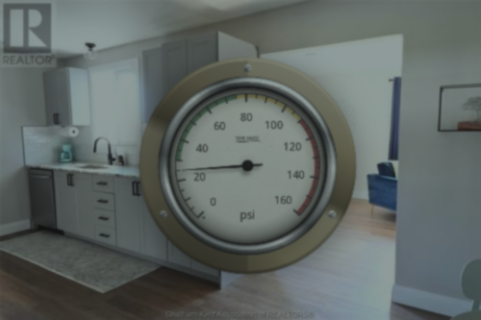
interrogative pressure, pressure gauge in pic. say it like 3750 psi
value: 25 psi
